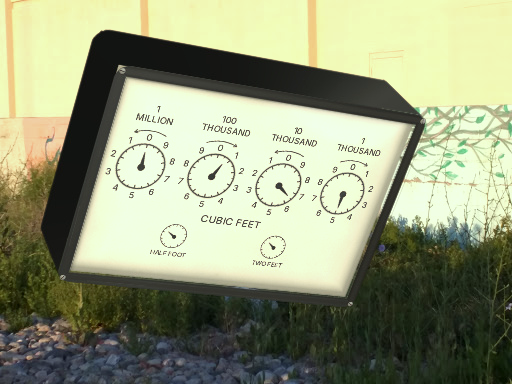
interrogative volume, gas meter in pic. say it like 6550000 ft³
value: 6500 ft³
